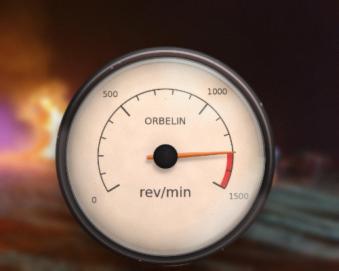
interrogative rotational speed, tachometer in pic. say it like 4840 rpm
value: 1300 rpm
